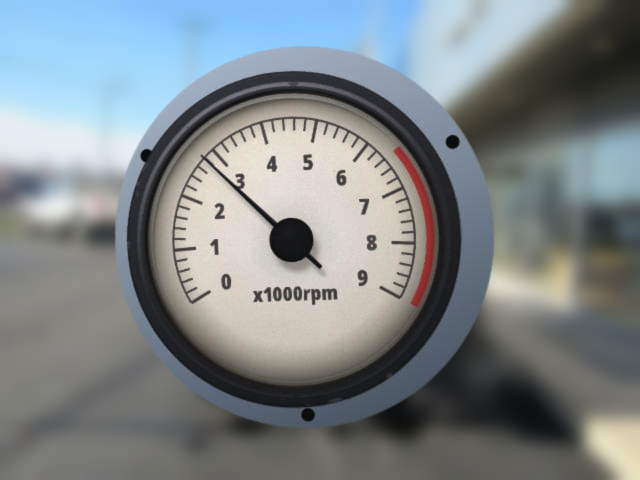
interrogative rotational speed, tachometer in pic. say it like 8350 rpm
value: 2800 rpm
